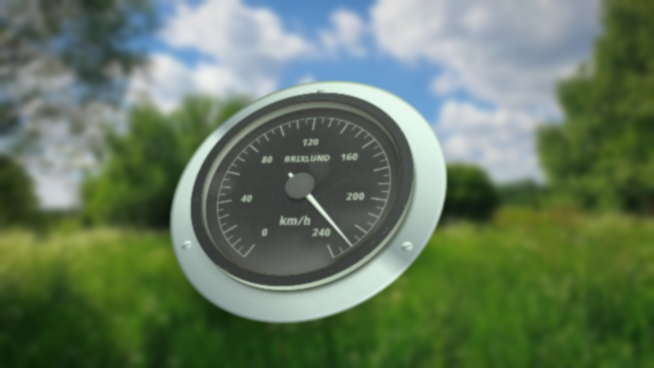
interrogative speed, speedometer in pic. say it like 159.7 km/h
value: 230 km/h
